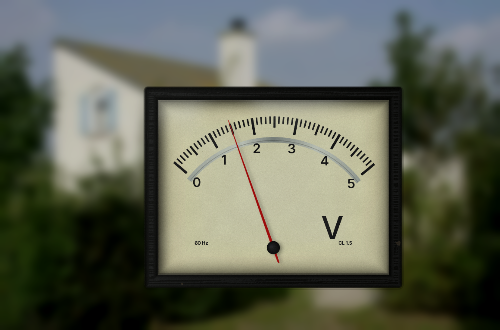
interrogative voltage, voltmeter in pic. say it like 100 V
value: 1.5 V
